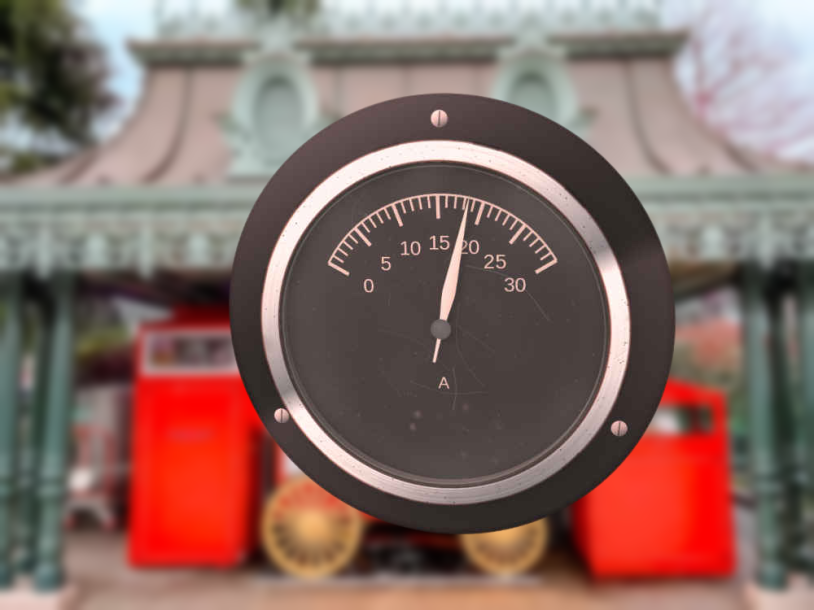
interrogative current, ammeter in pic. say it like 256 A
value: 18.5 A
